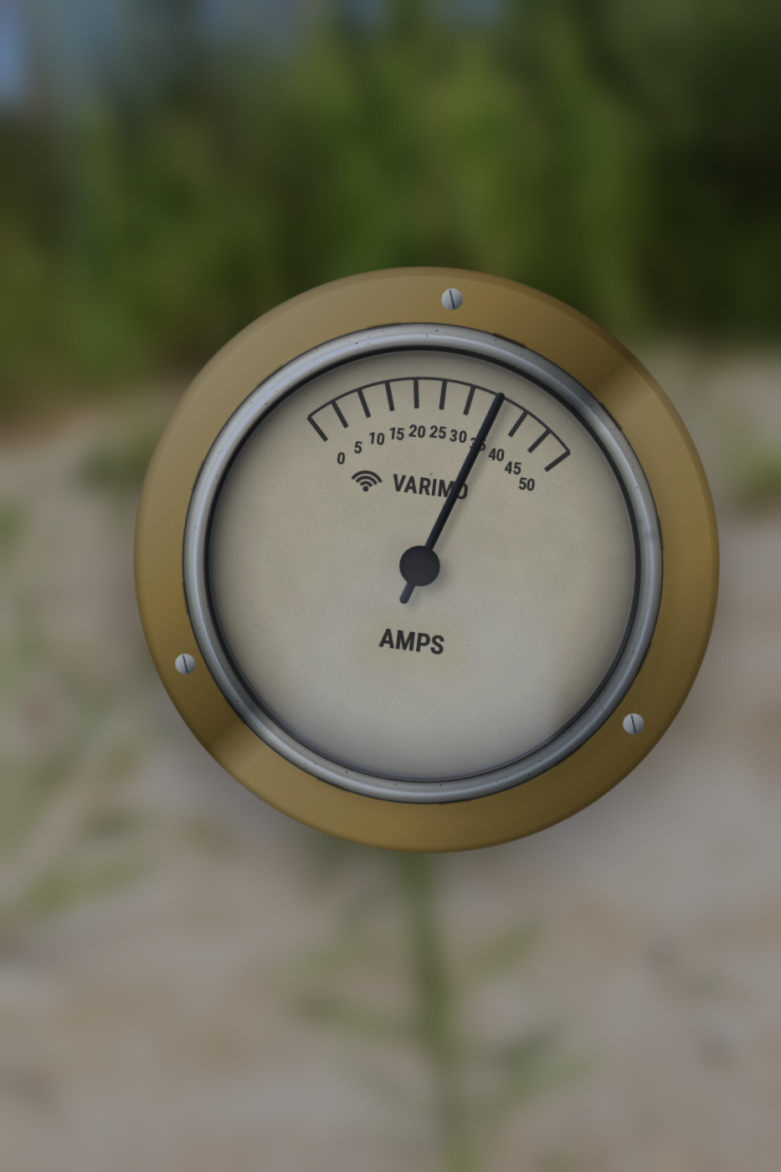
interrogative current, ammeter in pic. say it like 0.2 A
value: 35 A
